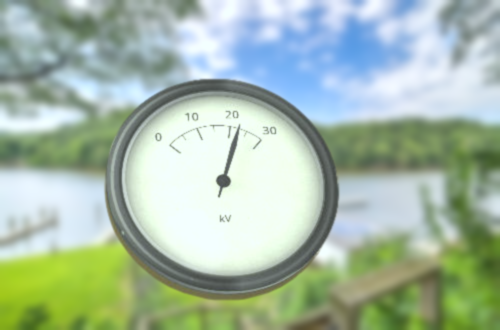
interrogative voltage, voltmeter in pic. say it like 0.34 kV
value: 22.5 kV
